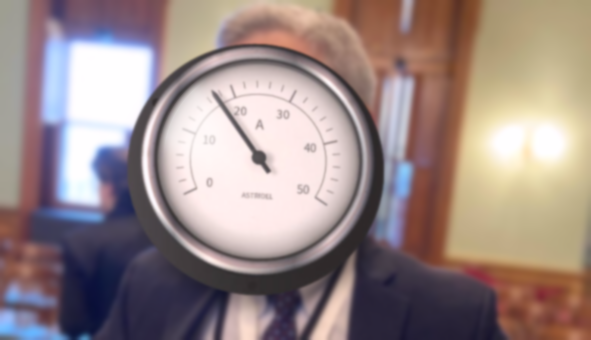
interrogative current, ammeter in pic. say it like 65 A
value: 17 A
